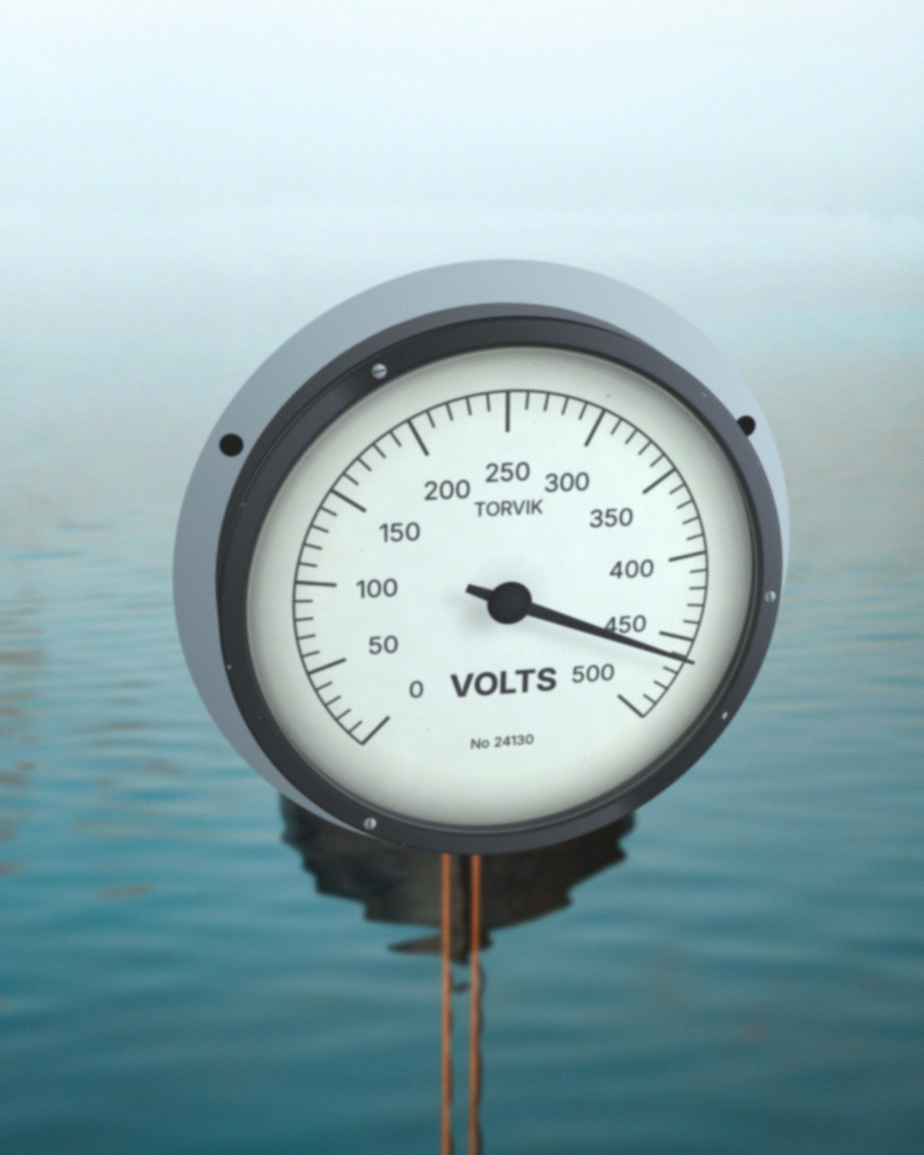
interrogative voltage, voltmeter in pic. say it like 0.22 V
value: 460 V
